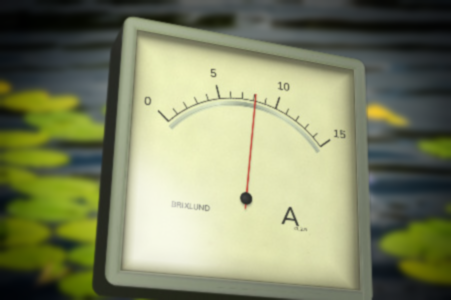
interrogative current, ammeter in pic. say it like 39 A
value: 8 A
